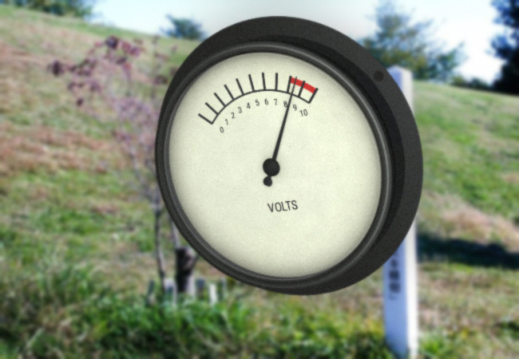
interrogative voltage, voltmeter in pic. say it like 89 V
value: 8.5 V
